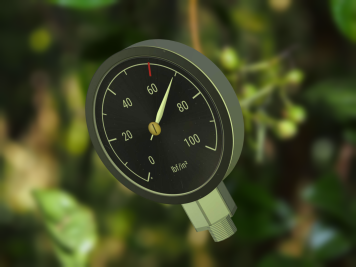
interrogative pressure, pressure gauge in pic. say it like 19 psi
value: 70 psi
